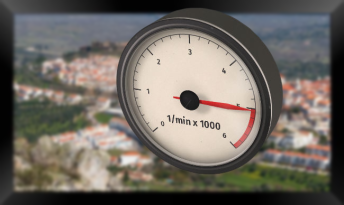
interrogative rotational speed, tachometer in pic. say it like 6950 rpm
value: 5000 rpm
